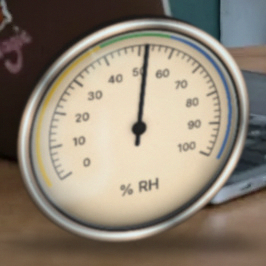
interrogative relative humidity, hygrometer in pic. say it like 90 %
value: 52 %
